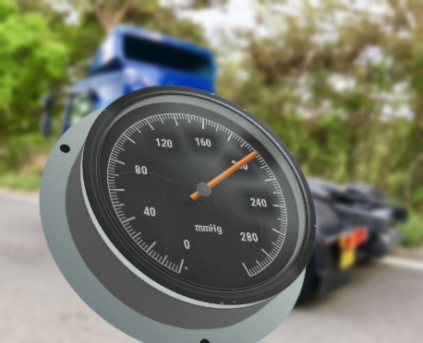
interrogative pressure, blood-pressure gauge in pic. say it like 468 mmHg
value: 200 mmHg
